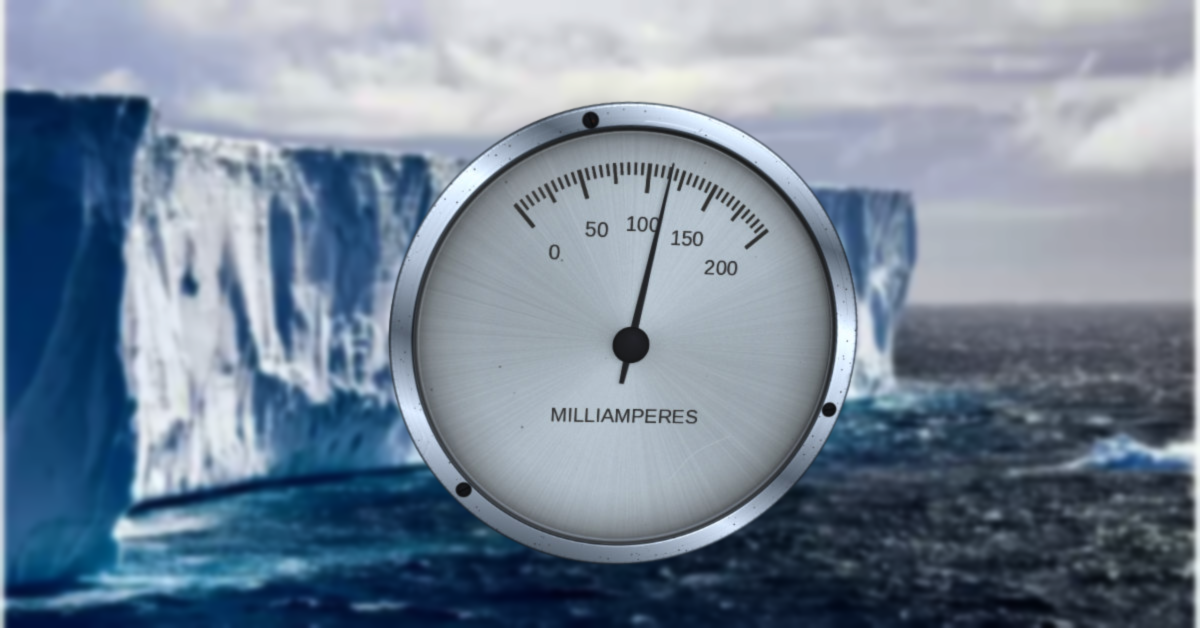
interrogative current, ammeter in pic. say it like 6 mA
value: 115 mA
